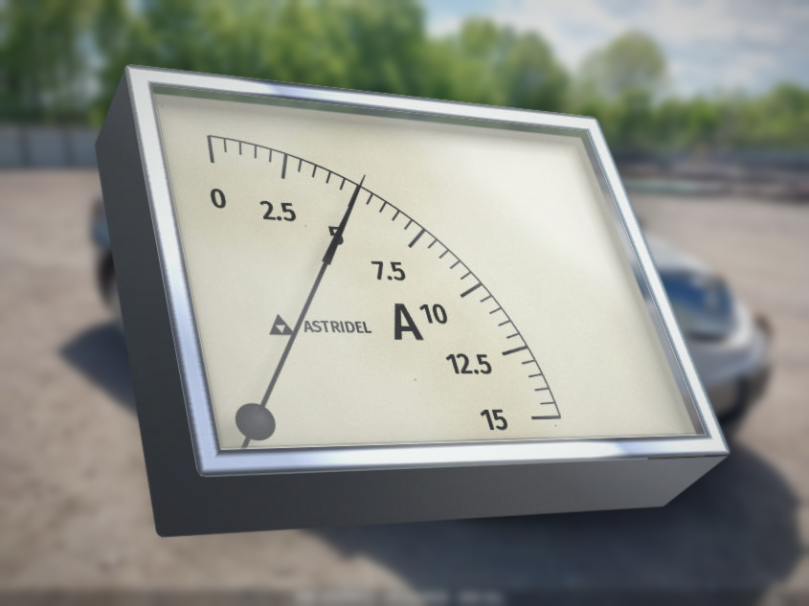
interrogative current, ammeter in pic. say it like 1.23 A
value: 5 A
